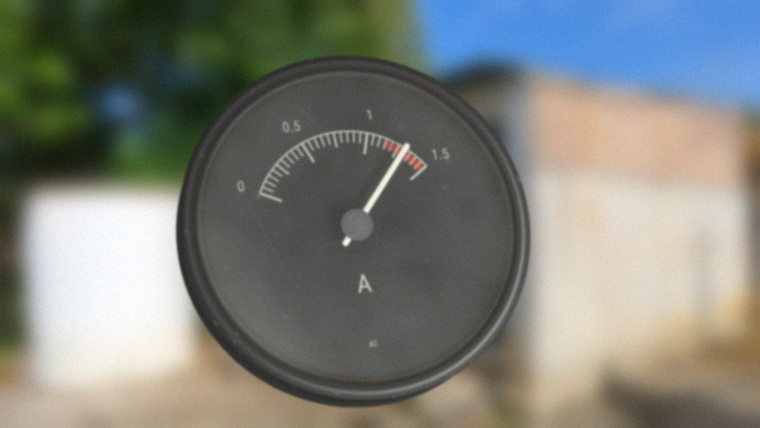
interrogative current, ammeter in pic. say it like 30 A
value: 1.3 A
